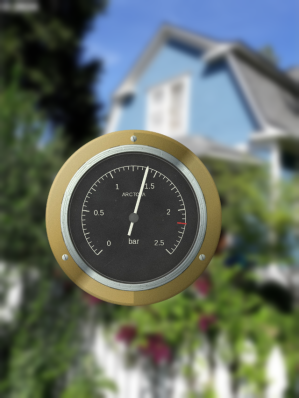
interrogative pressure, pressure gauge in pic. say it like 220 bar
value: 1.4 bar
